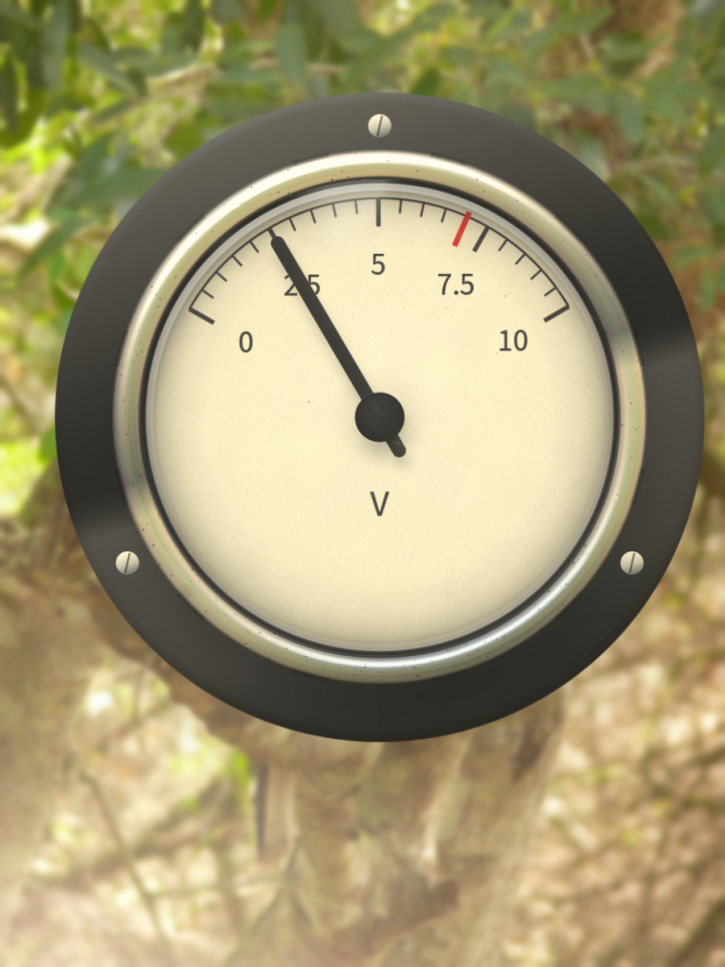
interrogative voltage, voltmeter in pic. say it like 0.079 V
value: 2.5 V
